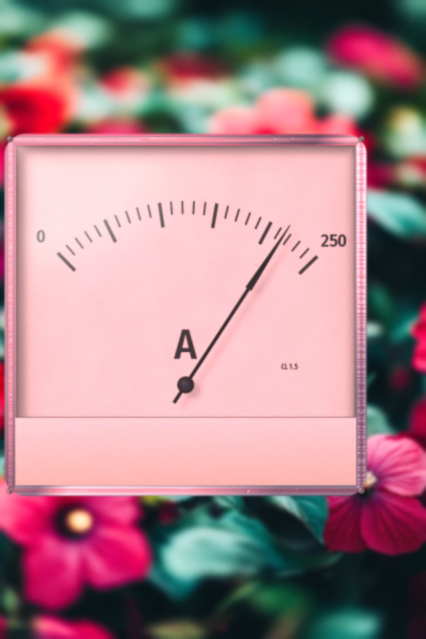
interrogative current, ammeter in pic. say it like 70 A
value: 215 A
